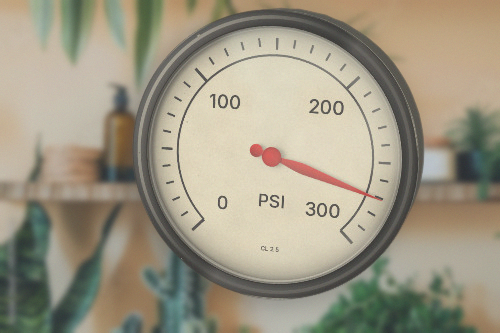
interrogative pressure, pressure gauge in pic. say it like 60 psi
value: 270 psi
